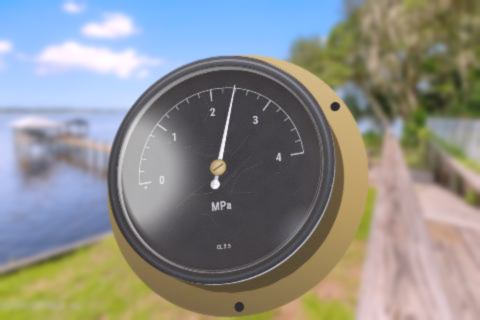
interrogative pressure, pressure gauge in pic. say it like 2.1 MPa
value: 2.4 MPa
